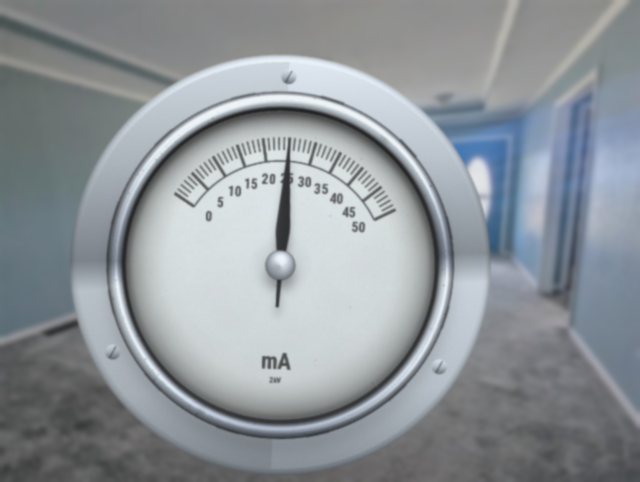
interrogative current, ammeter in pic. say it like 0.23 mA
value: 25 mA
